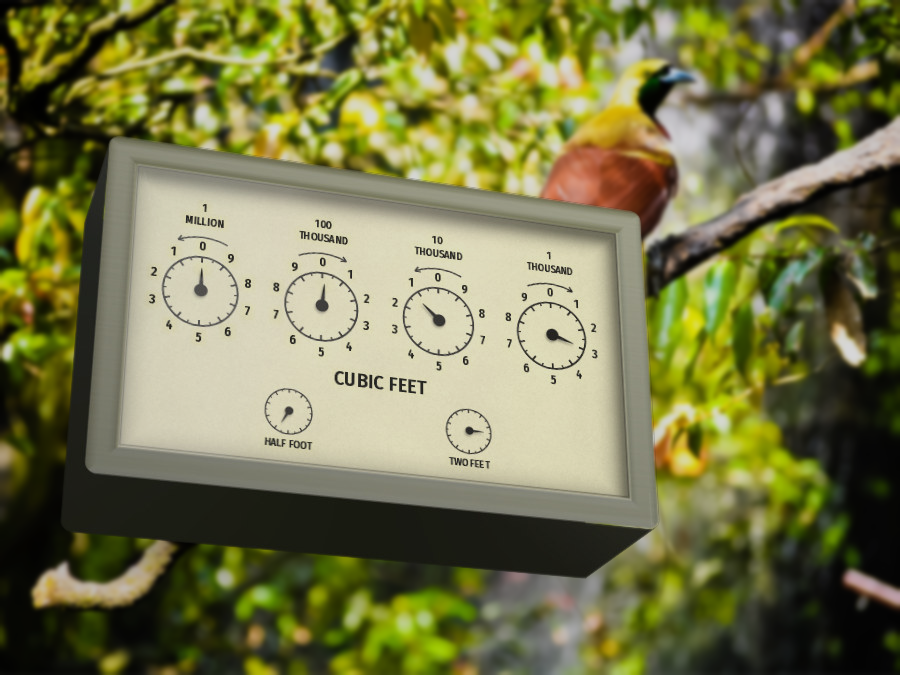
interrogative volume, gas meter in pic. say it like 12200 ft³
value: 1300 ft³
